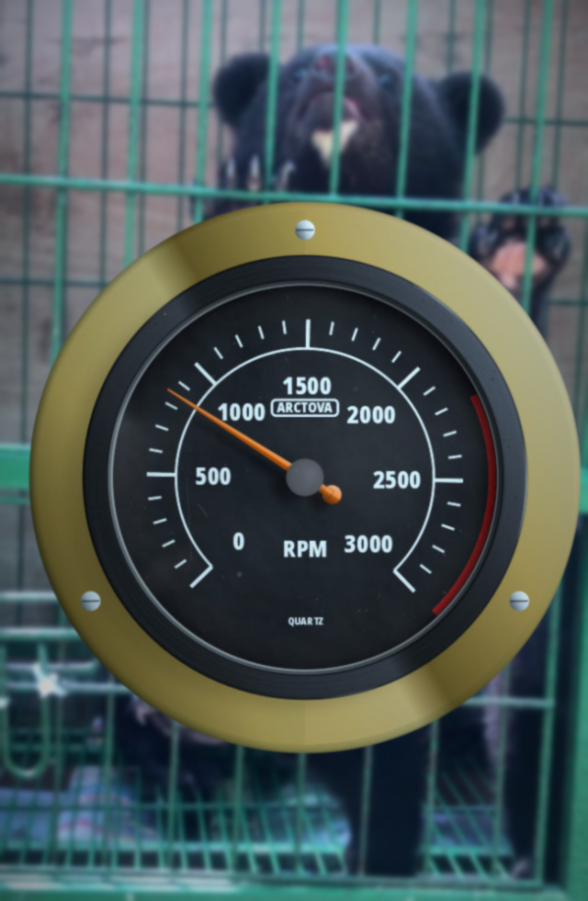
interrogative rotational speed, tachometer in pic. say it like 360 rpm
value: 850 rpm
